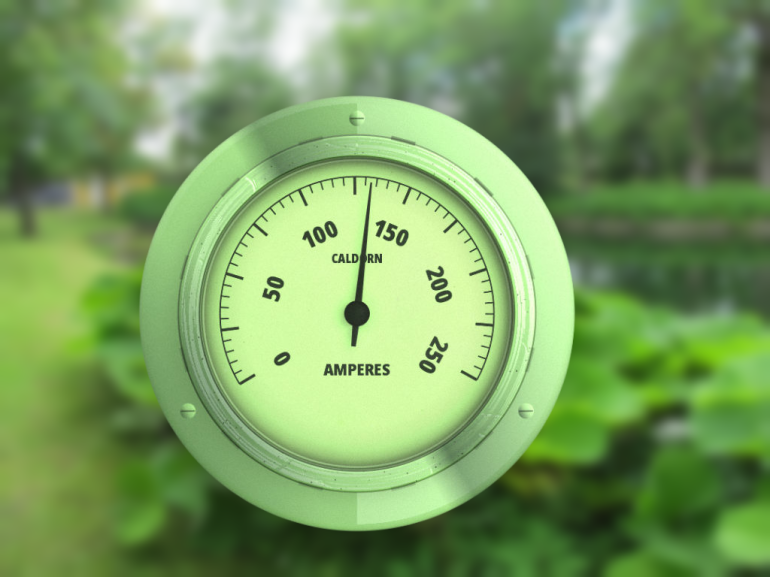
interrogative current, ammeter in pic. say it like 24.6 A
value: 132.5 A
